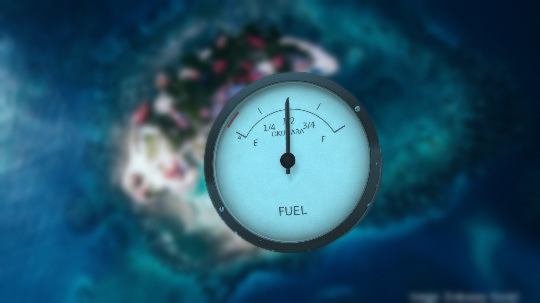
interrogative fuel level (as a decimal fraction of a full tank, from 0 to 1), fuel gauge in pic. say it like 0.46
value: 0.5
